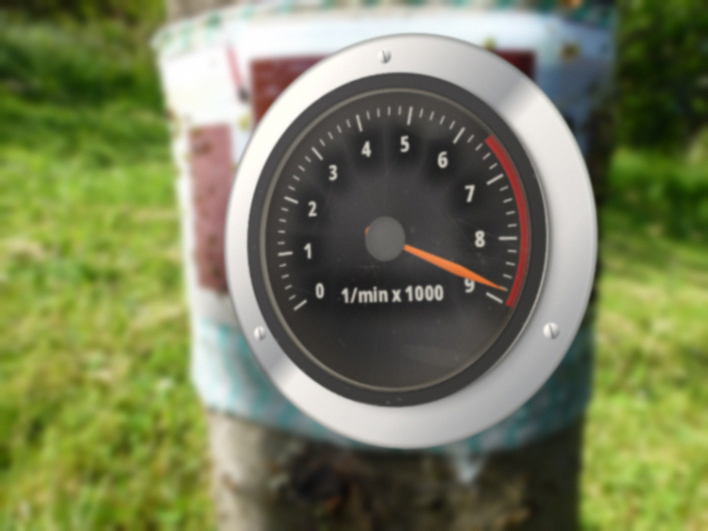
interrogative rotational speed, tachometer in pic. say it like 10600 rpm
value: 8800 rpm
